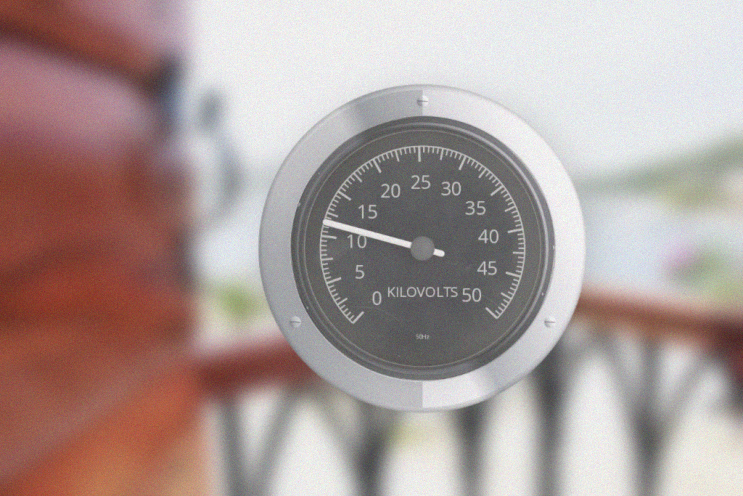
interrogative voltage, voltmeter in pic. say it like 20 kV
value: 11.5 kV
